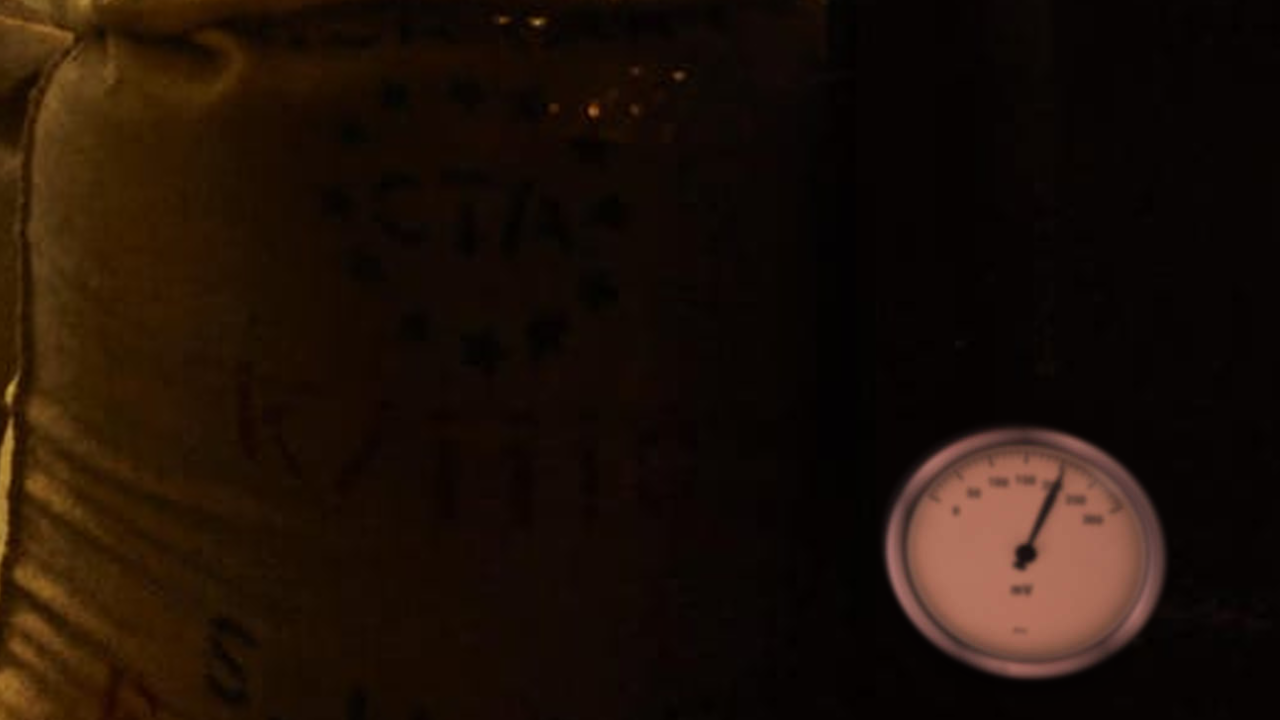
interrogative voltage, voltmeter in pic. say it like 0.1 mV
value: 200 mV
